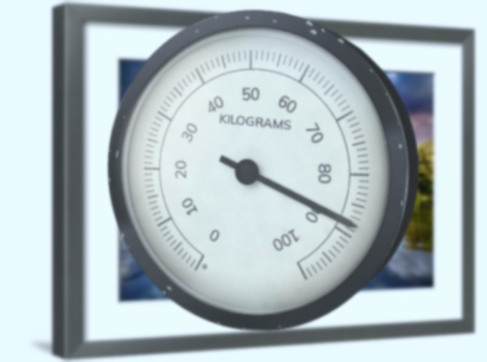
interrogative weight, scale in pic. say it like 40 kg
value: 88 kg
